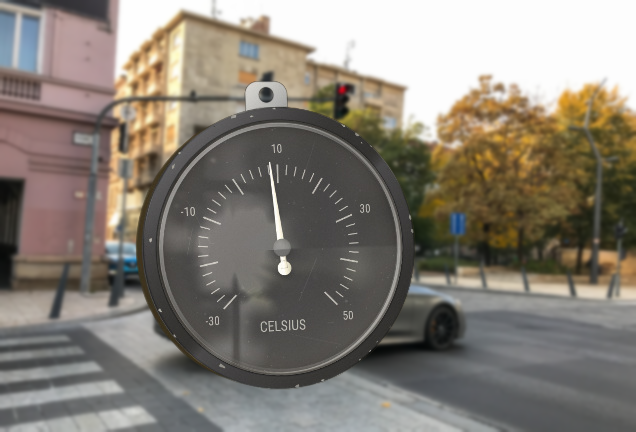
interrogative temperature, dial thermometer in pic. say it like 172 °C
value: 8 °C
